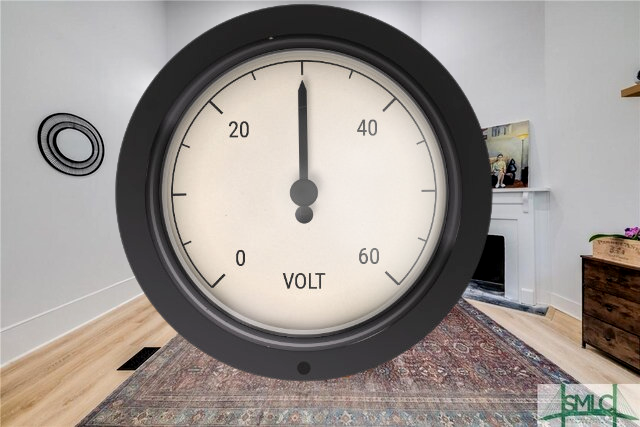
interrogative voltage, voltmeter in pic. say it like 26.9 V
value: 30 V
